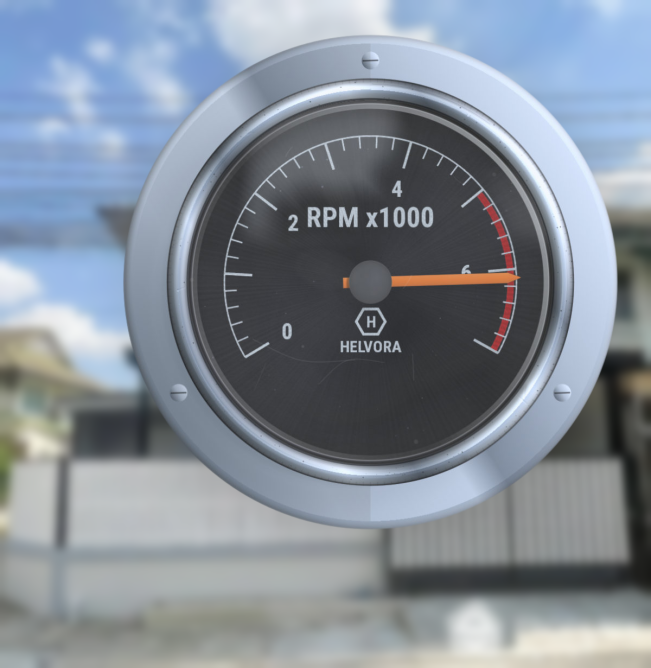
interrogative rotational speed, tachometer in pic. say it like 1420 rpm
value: 6100 rpm
